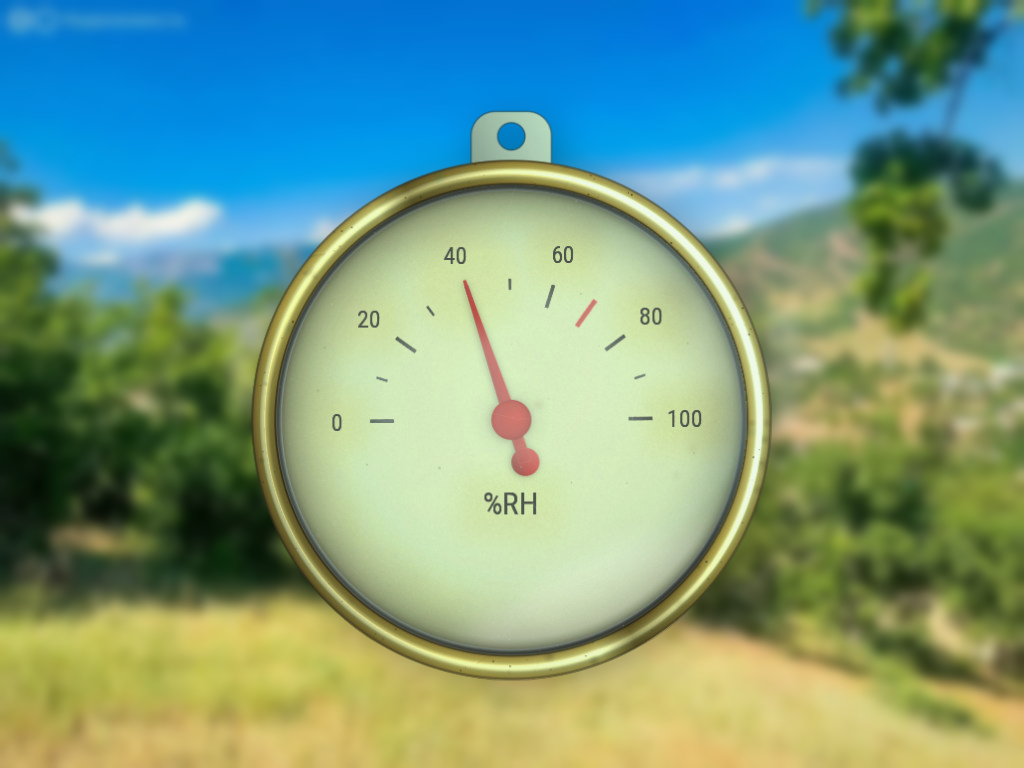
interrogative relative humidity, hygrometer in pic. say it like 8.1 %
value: 40 %
